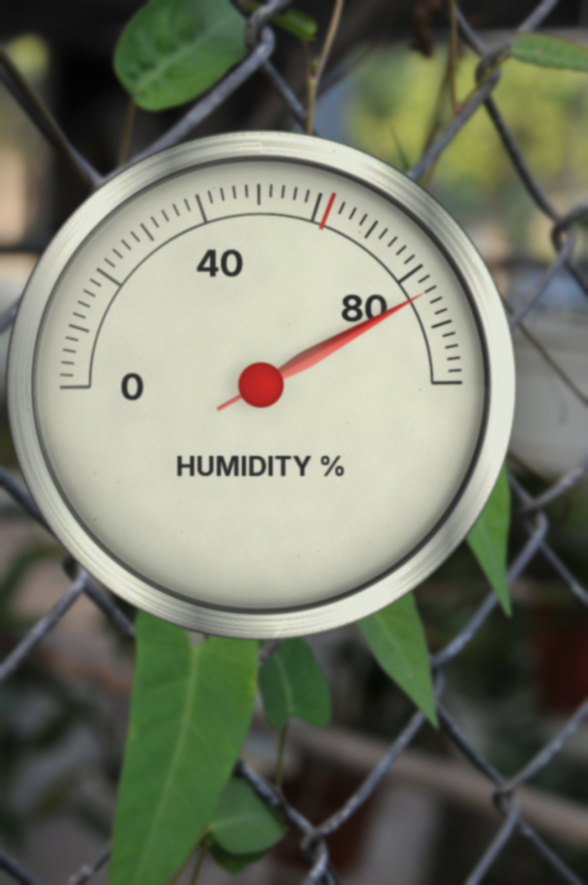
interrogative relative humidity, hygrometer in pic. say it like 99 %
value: 84 %
